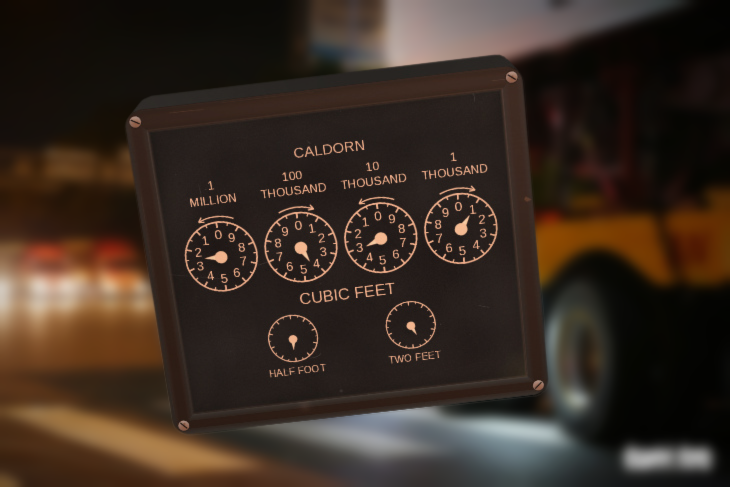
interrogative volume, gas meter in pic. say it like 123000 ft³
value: 243100 ft³
